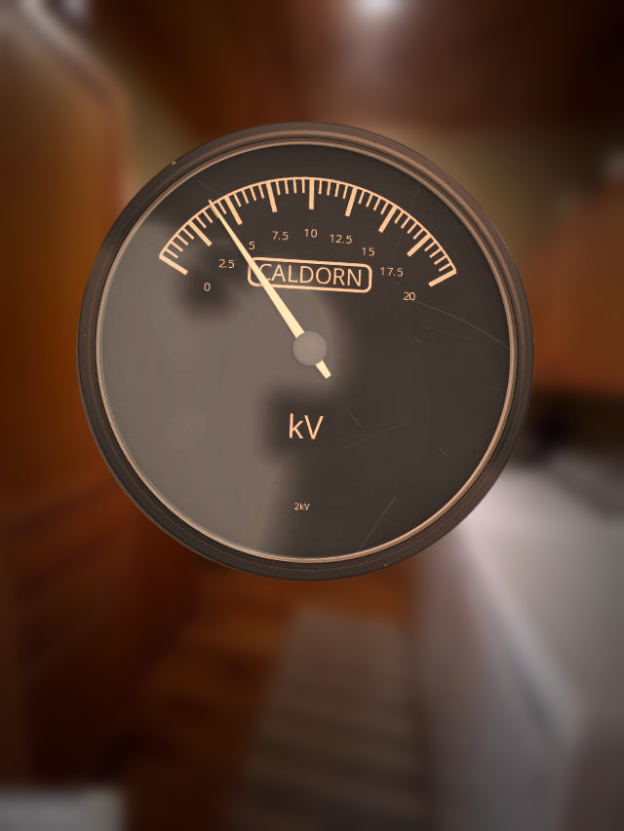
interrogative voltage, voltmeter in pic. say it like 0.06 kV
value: 4 kV
